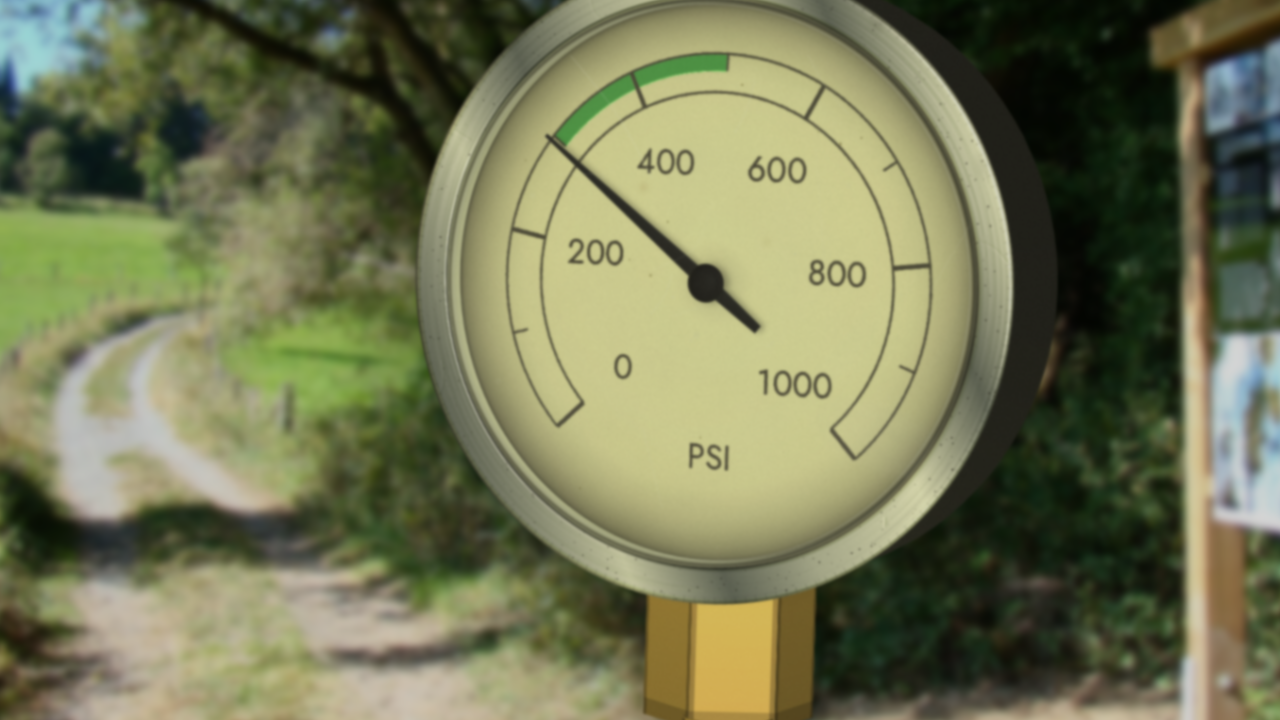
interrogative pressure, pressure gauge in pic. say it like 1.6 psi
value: 300 psi
